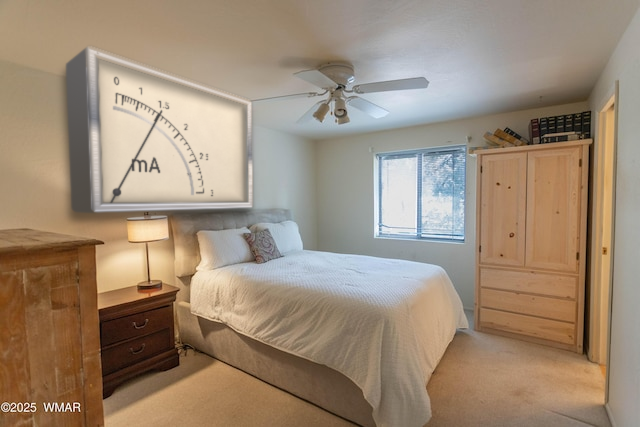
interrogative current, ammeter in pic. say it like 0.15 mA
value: 1.5 mA
